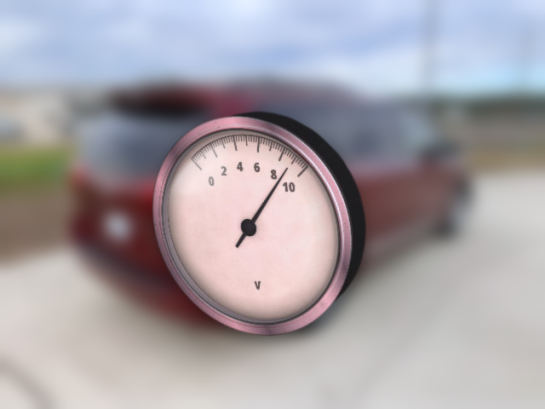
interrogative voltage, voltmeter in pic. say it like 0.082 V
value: 9 V
